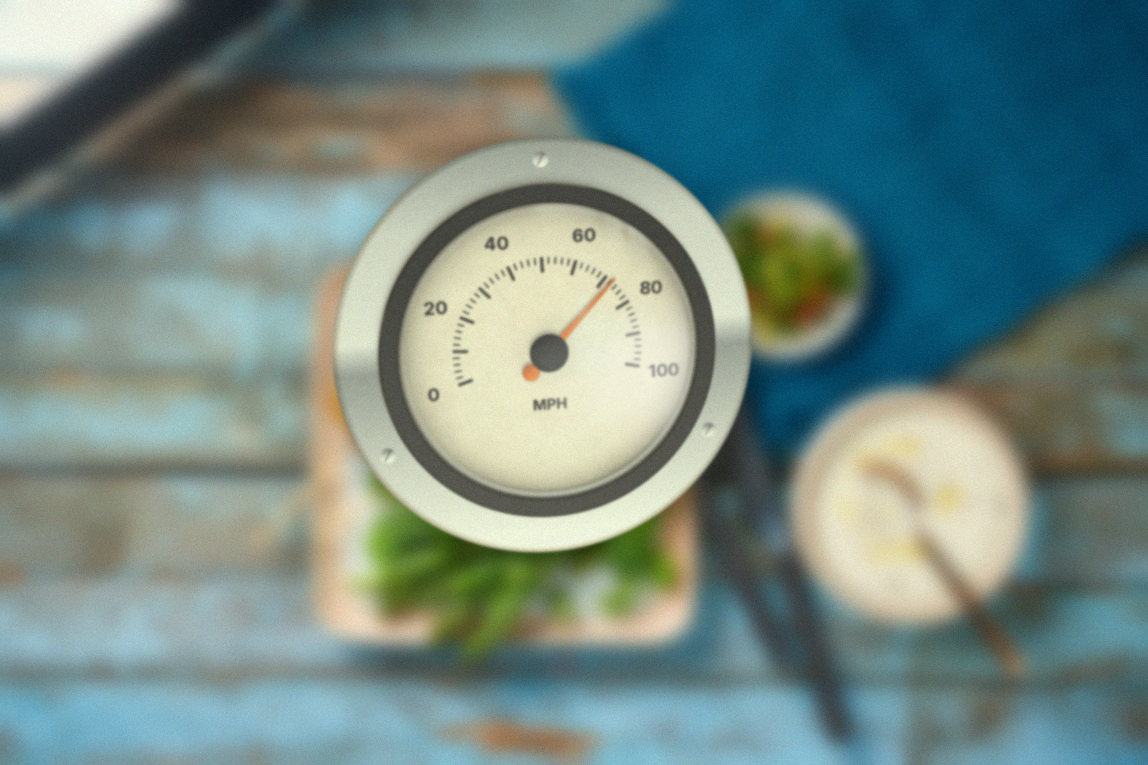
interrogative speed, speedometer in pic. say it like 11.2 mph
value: 72 mph
